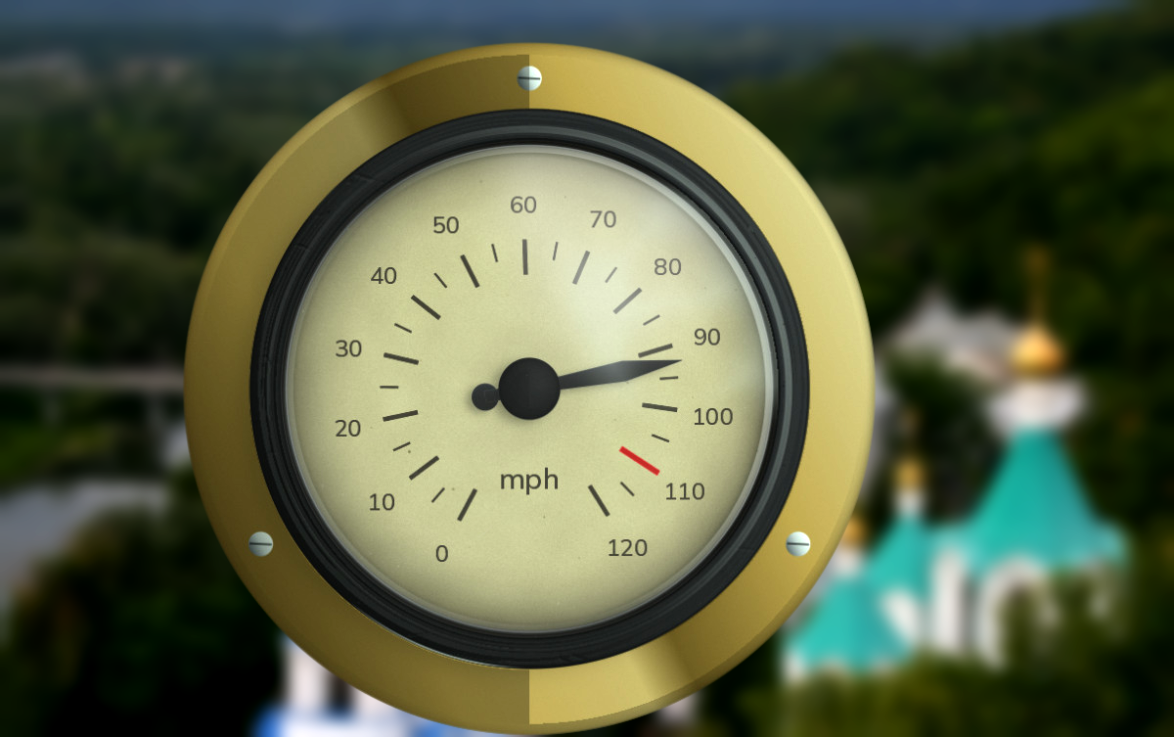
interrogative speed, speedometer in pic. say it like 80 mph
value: 92.5 mph
